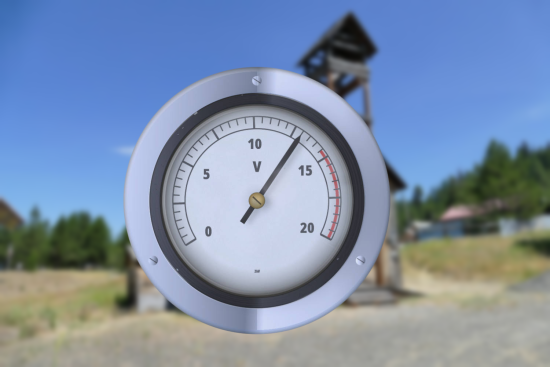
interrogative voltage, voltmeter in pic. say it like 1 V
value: 13 V
